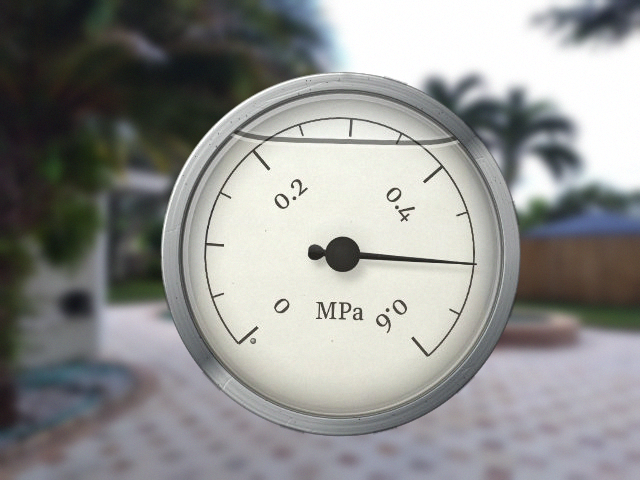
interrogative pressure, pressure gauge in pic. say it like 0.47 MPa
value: 0.5 MPa
